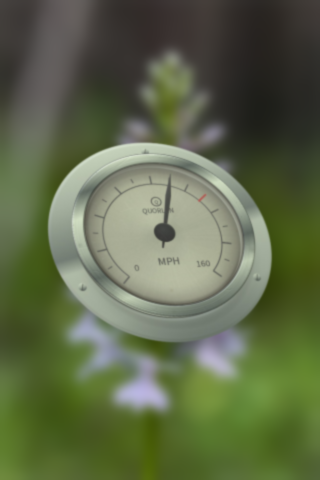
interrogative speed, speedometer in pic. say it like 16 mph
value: 90 mph
